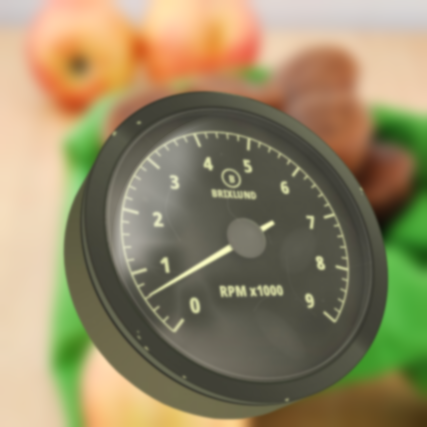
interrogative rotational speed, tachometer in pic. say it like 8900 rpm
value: 600 rpm
